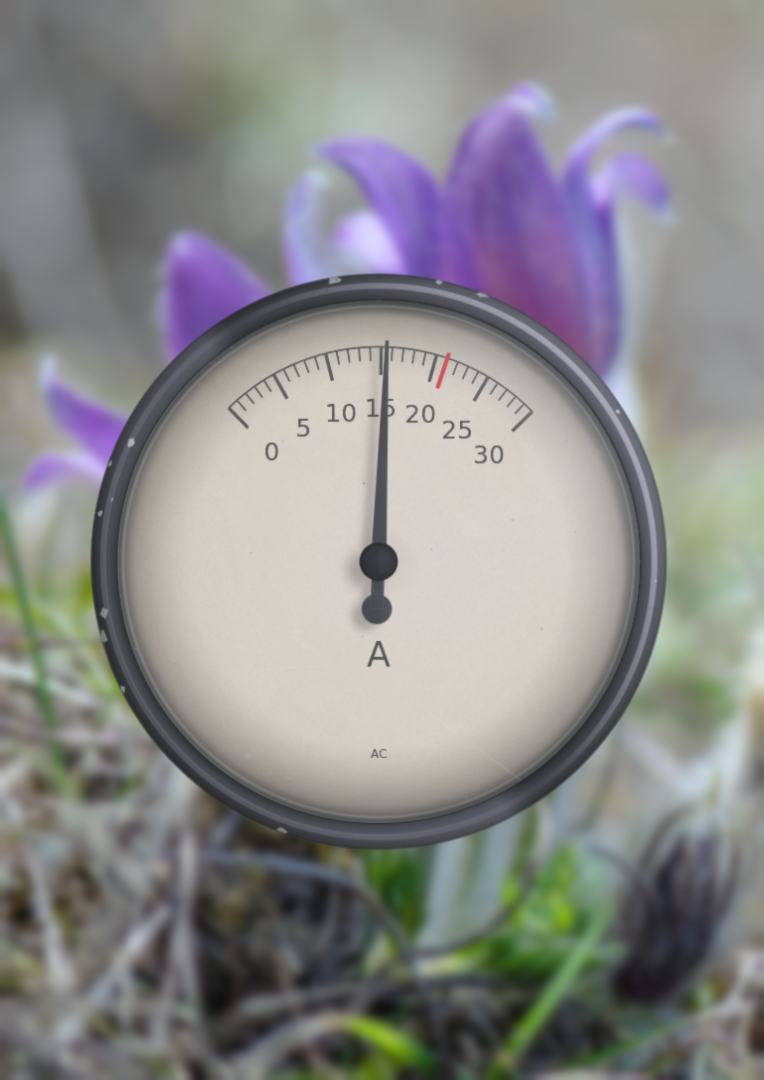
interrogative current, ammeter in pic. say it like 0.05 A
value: 15.5 A
